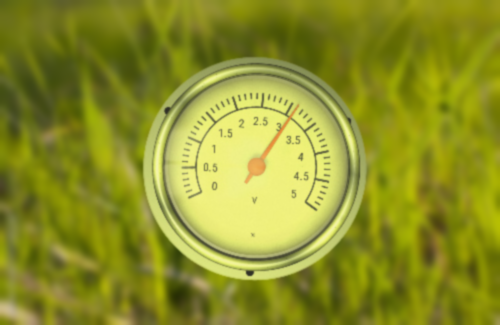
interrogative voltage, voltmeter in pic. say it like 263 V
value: 3.1 V
